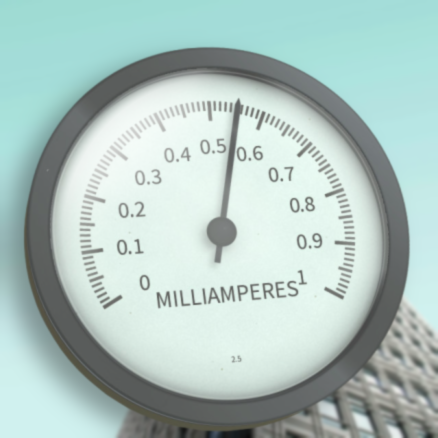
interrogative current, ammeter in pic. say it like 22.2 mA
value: 0.55 mA
